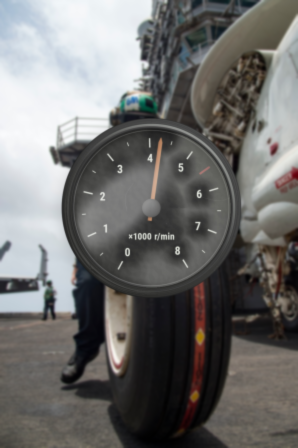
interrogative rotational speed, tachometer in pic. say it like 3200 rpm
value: 4250 rpm
